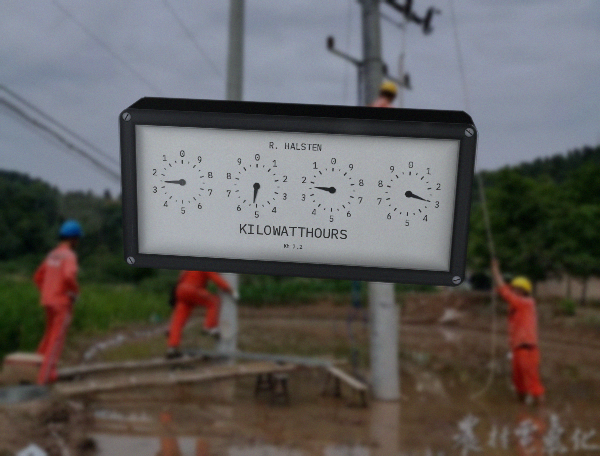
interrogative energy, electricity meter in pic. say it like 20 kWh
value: 2523 kWh
